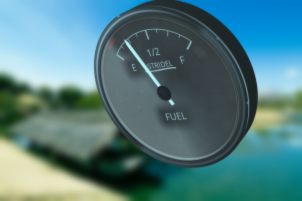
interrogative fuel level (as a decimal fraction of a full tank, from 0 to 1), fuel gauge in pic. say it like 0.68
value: 0.25
